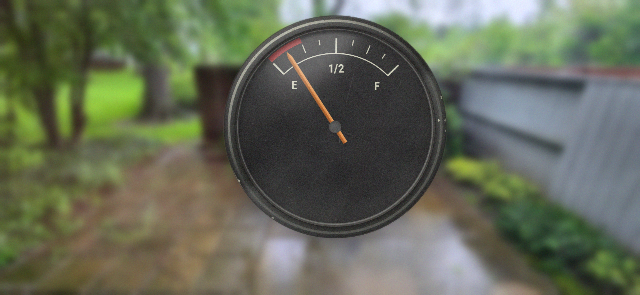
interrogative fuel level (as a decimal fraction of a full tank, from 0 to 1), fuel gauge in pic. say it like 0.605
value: 0.125
